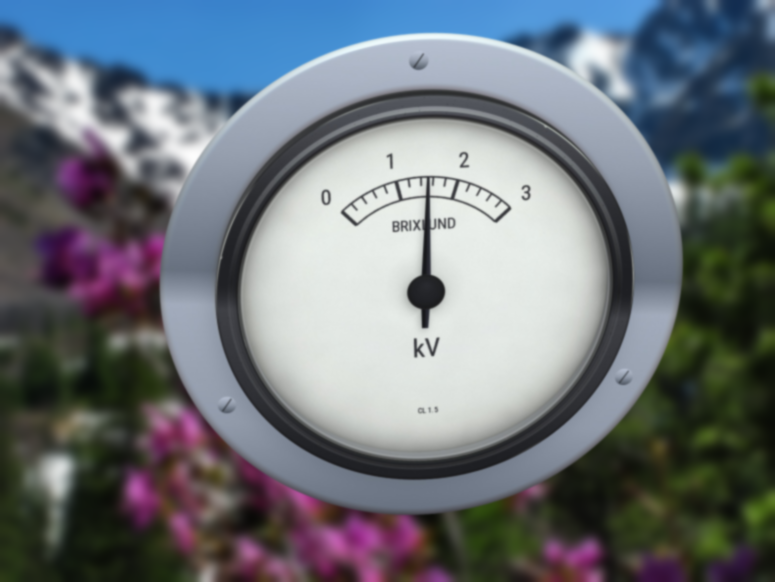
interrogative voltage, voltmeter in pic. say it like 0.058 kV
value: 1.5 kV
